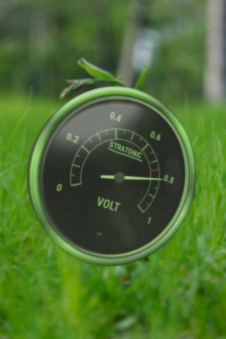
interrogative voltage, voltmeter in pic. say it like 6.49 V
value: 0.8 V
